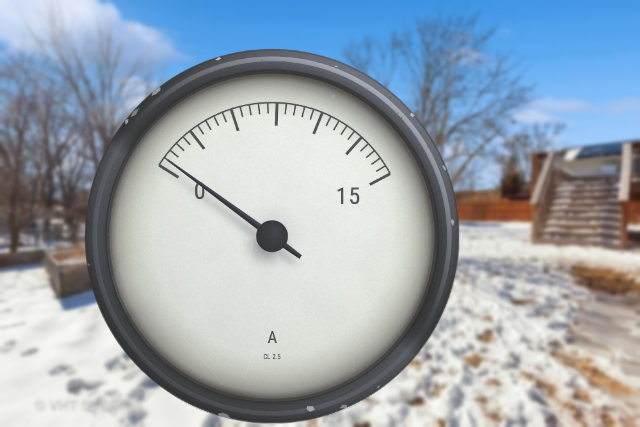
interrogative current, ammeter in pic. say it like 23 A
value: 0.5 A
